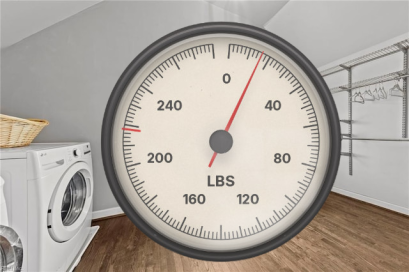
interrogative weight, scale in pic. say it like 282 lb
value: 16 lb
